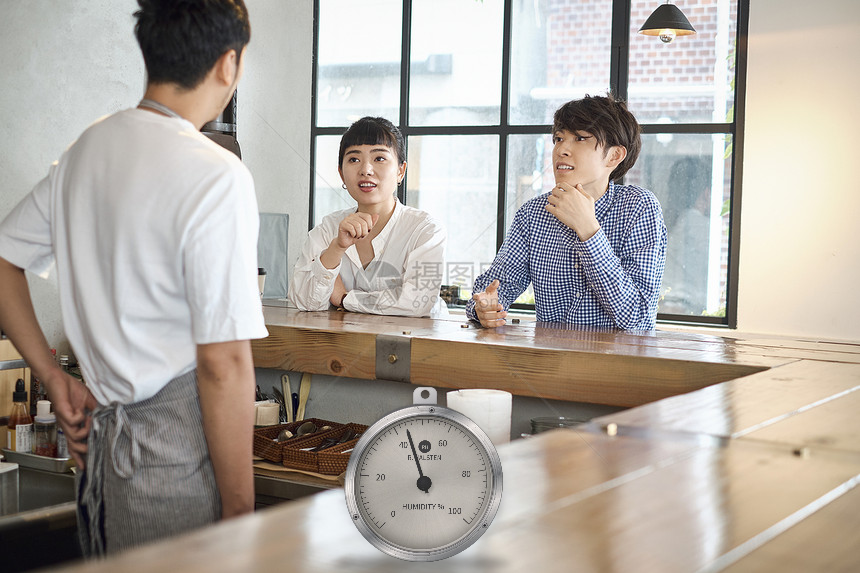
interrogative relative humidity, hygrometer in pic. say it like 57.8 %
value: 44 %
